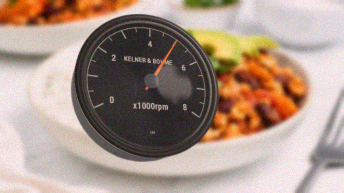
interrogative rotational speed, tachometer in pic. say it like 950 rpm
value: 5000 rpm
